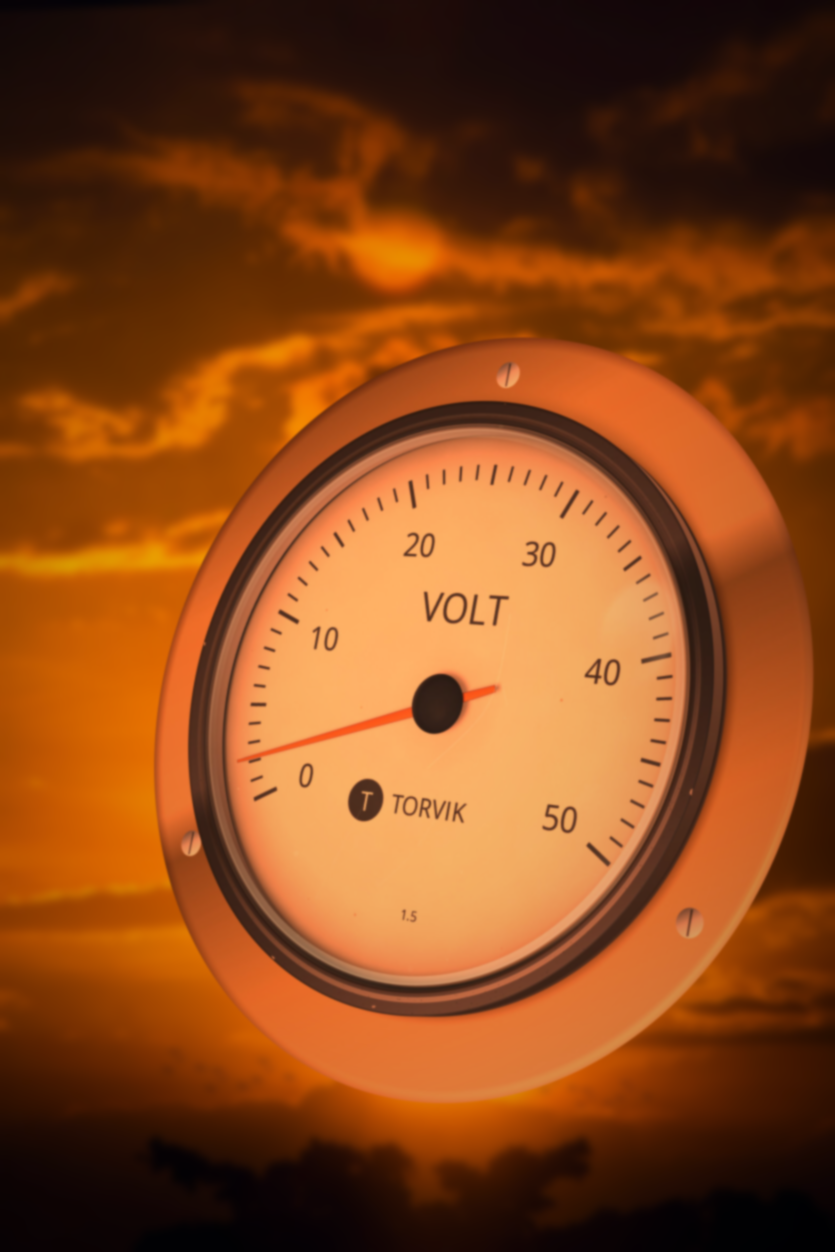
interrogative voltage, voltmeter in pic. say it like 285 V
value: 2 V
